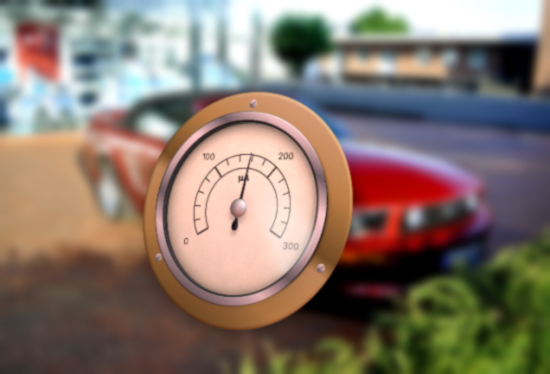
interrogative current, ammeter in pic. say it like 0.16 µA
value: 160 µA
